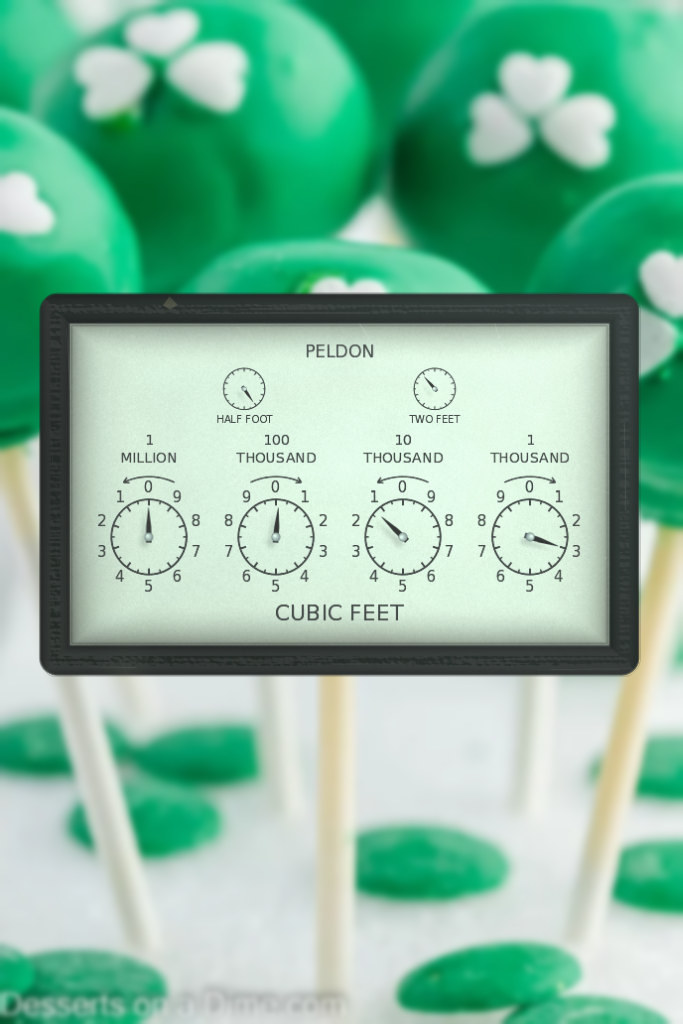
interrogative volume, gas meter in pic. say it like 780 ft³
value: 1300 ft³
